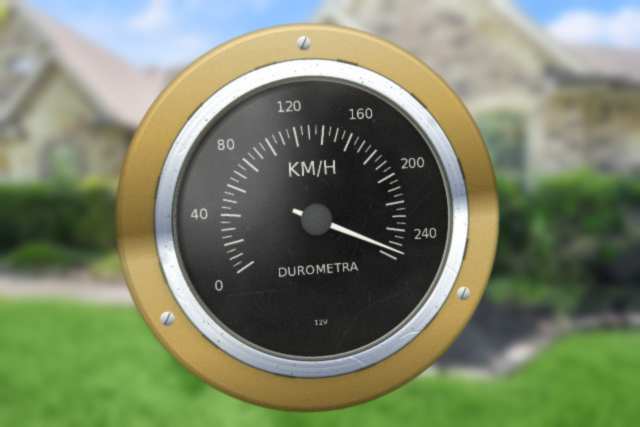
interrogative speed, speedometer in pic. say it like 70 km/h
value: 255 km/h
